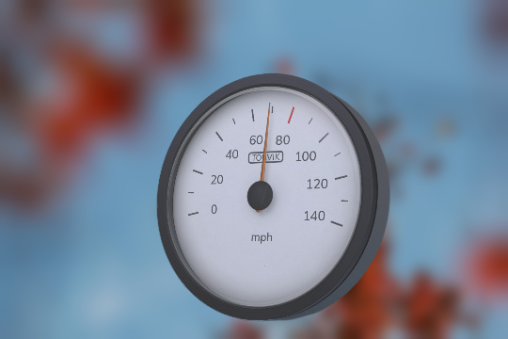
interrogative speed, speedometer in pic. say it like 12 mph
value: 70 mph
